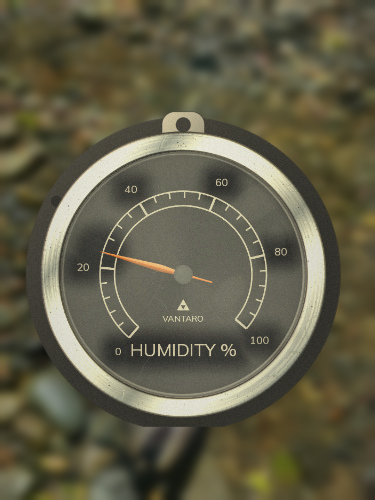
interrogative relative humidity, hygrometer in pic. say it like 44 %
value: 24 %
